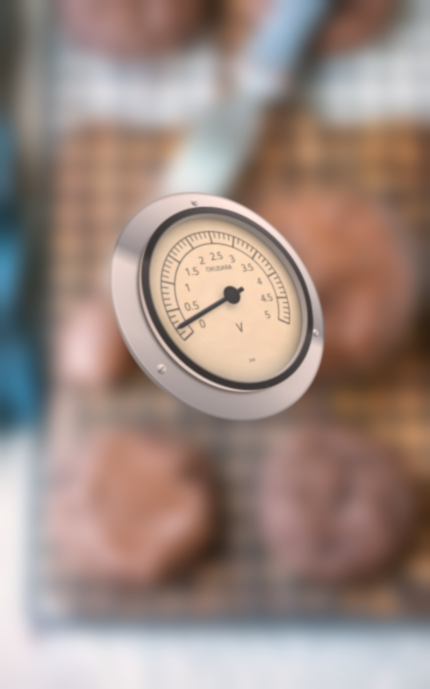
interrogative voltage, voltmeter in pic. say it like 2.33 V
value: 0.2 V
